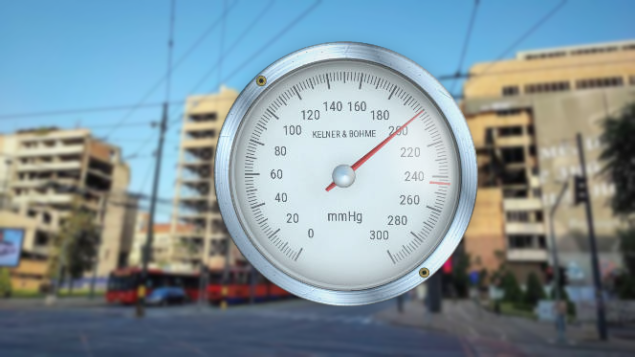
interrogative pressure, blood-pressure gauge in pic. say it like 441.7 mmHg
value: 200 mmHg
